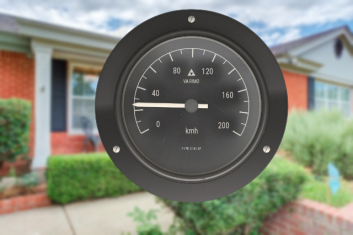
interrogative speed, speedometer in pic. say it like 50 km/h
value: 25 km/h
